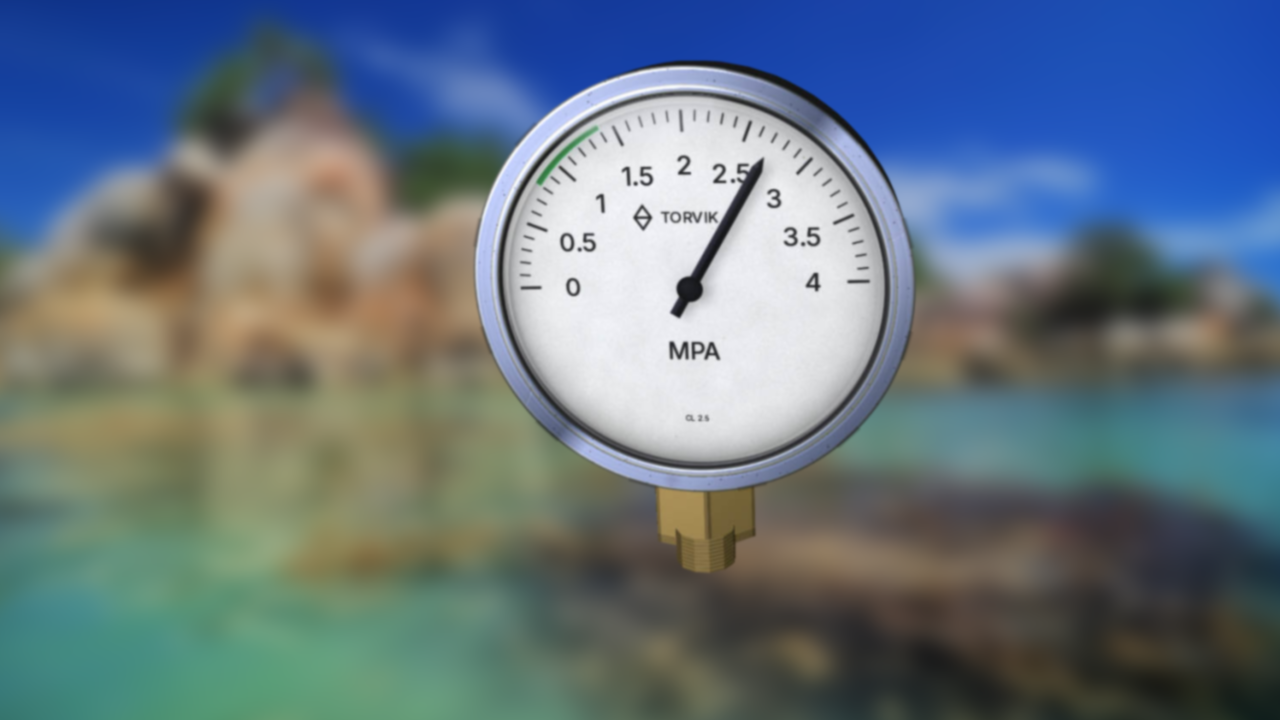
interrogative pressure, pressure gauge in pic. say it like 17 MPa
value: 2.7 MPa
